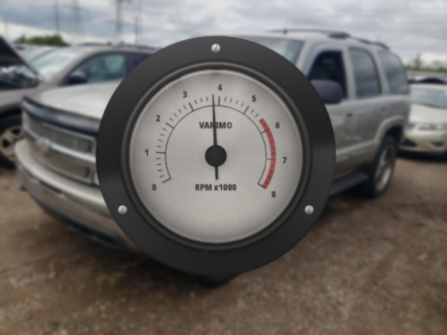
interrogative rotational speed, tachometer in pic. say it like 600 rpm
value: 3800 rpm
